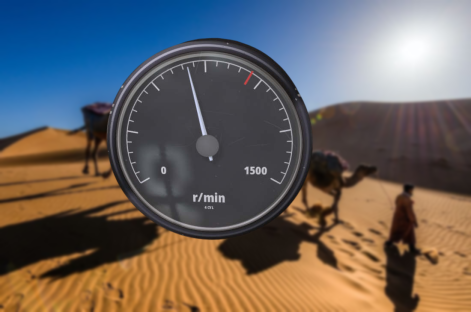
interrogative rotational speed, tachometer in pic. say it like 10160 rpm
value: 675 rpm
